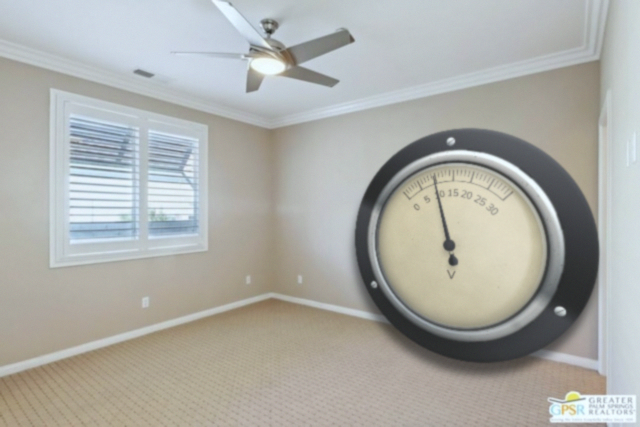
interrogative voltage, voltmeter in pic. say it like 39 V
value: 10 V
